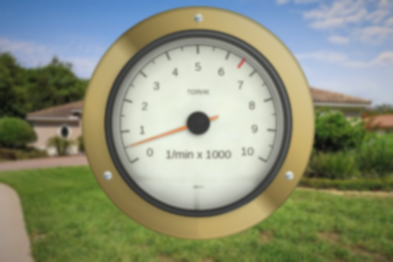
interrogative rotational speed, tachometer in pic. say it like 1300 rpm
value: 500 rpm
